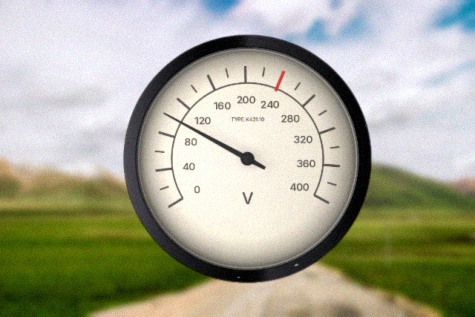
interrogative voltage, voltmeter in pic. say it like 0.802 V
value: 100 V
